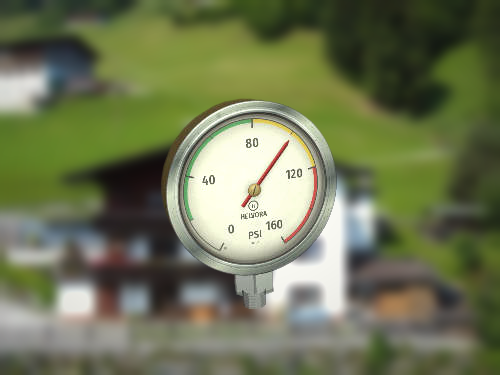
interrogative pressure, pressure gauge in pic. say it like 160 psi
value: 100 psi
